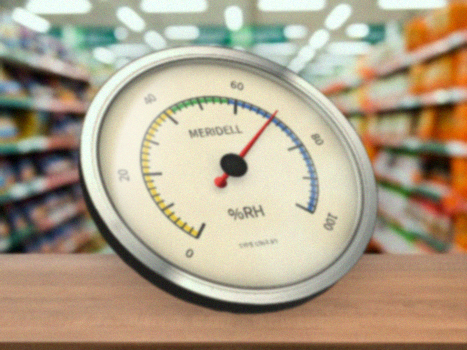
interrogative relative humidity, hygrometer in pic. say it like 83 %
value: 70 %
